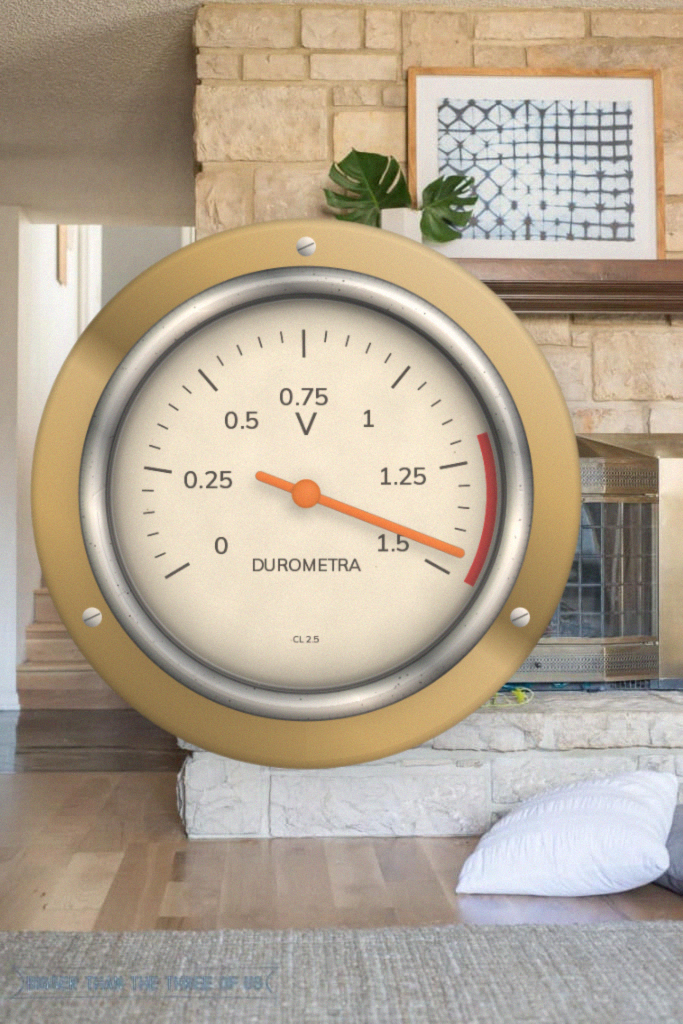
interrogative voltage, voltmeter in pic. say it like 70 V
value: 1.45 V
